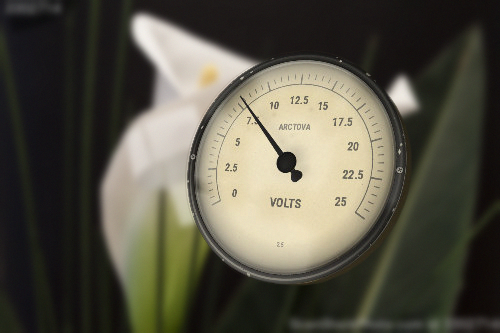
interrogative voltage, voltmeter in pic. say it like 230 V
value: 8 V
